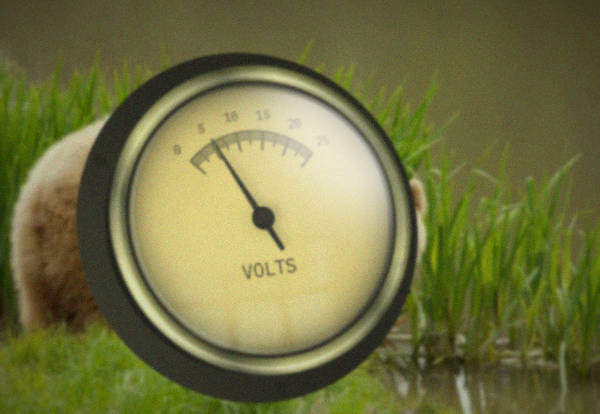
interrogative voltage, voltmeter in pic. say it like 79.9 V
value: 5 V
